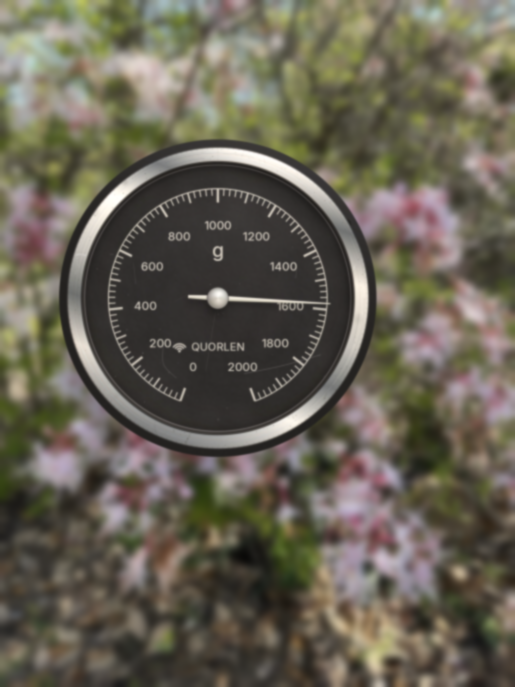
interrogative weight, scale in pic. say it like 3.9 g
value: 1580 g
